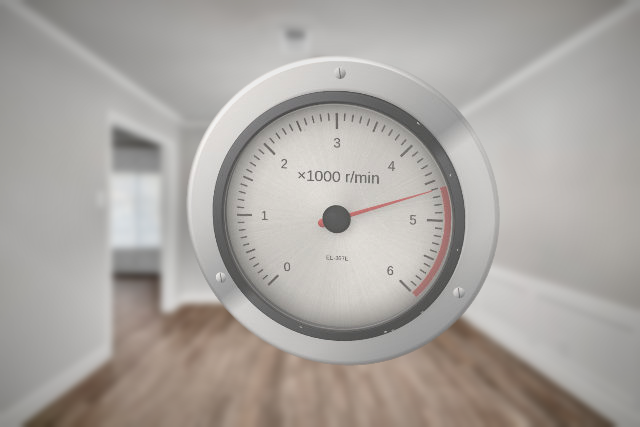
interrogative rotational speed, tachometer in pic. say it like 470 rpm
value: 4600 rpm
